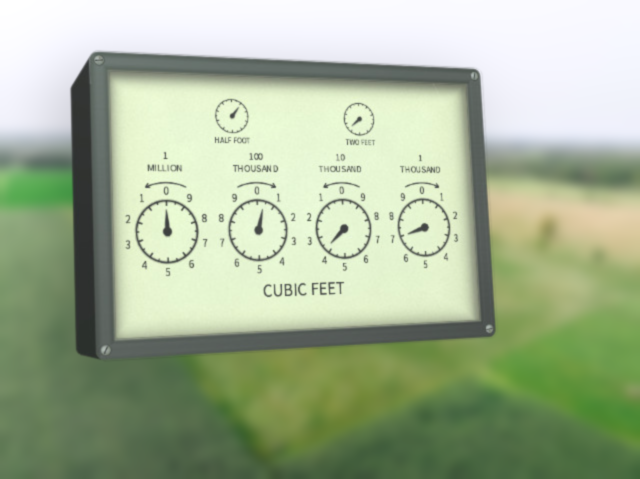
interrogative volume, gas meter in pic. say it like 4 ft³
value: 3700 ft³
